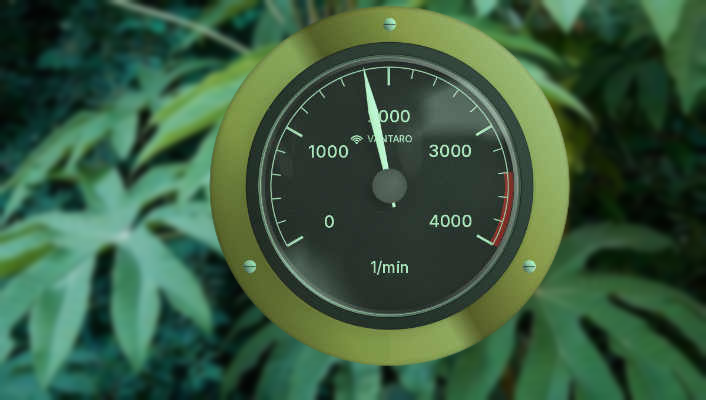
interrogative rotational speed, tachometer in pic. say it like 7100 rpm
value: 1800 rpm
